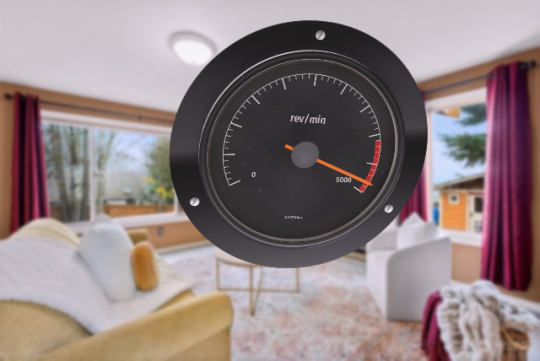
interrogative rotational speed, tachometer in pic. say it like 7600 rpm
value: 4800 rpm
